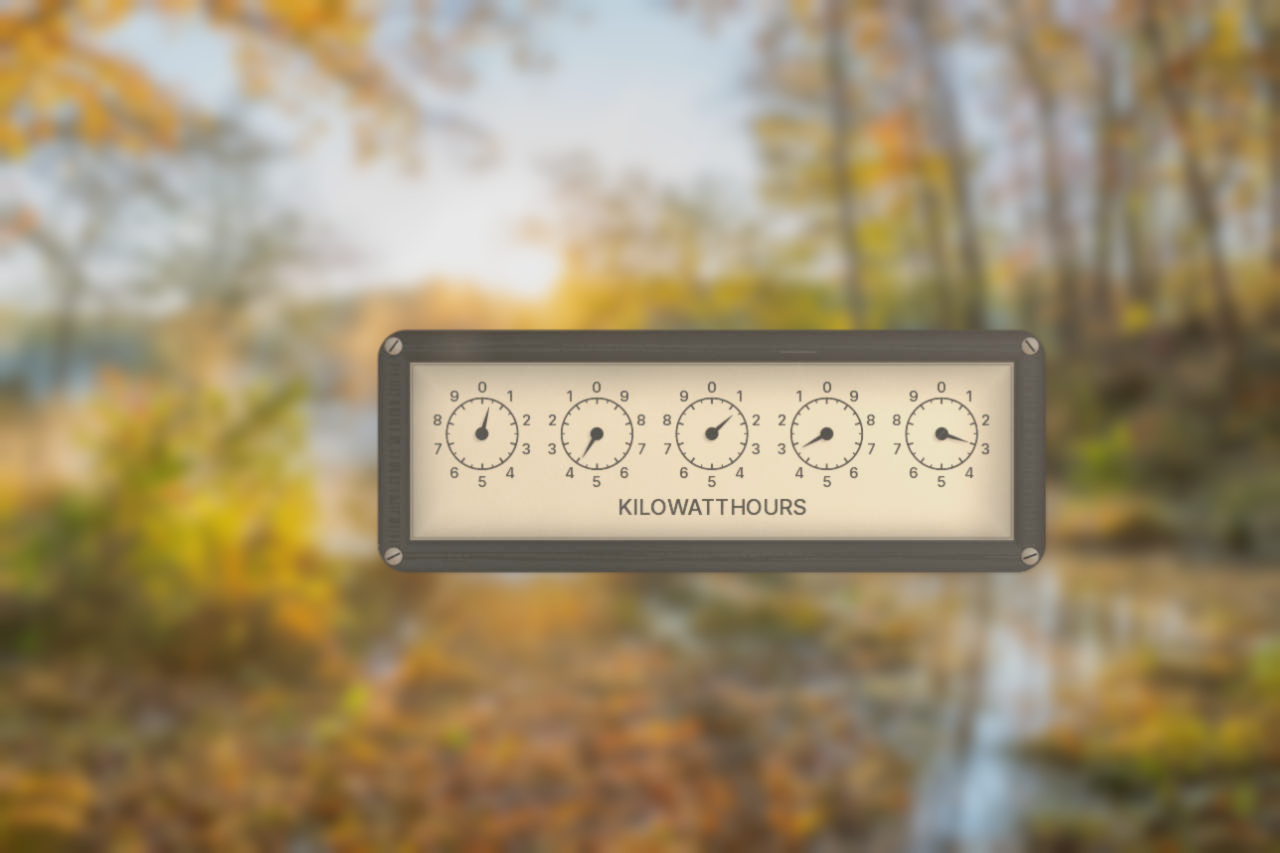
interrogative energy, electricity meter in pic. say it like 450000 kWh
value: 4133 kWh
